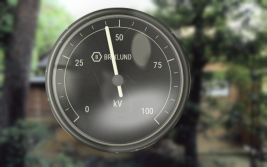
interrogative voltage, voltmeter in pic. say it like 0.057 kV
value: 45 kV
